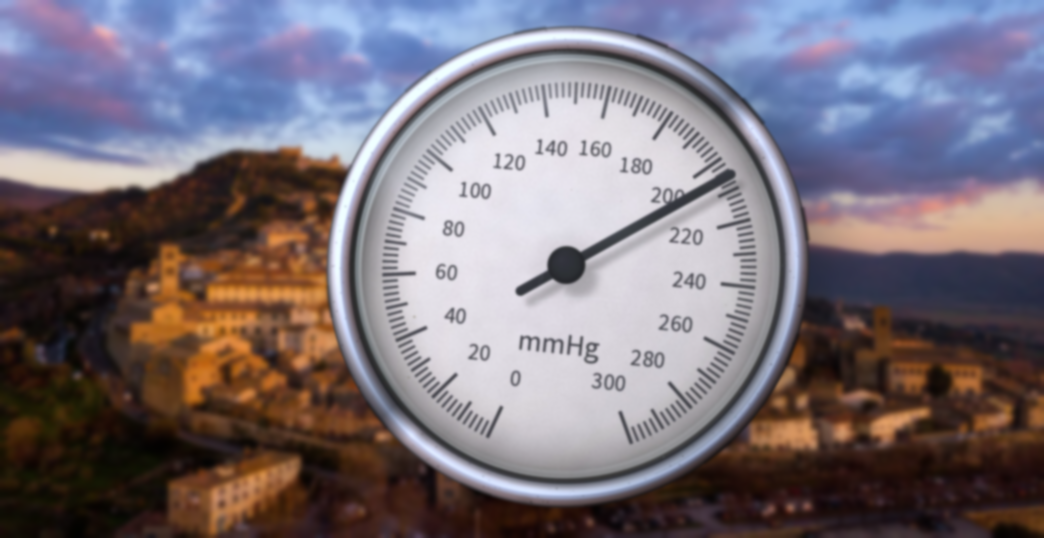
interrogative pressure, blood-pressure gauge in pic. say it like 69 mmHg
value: 206 mmHg
